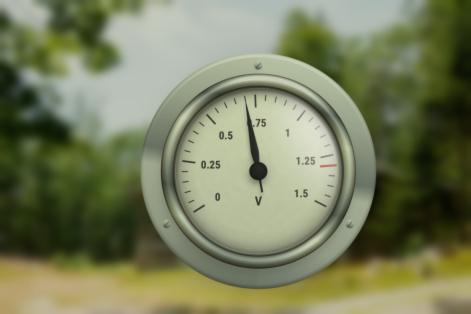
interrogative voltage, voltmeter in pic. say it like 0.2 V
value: 0.7 V
